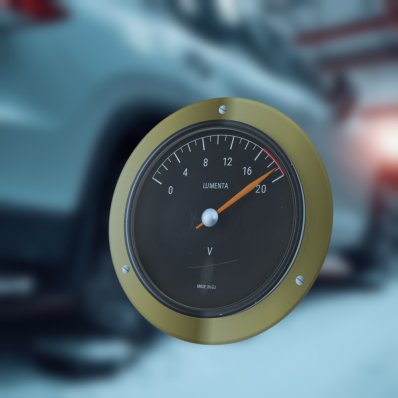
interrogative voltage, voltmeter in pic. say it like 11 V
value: 19 V
